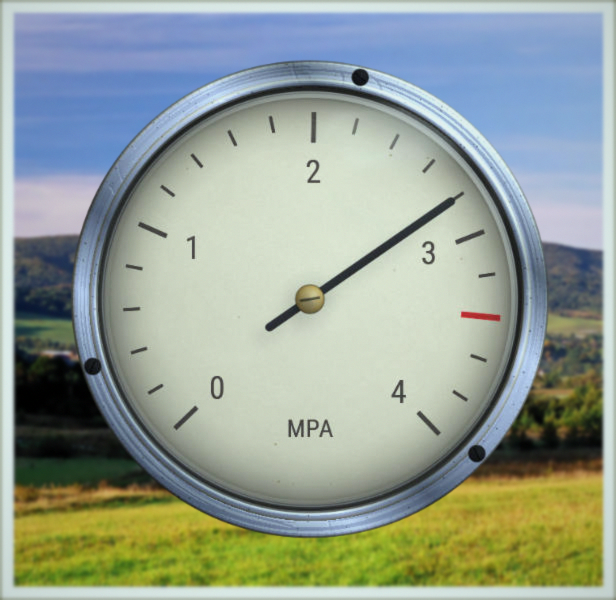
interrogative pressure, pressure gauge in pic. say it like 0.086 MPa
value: 2.8 MPa
